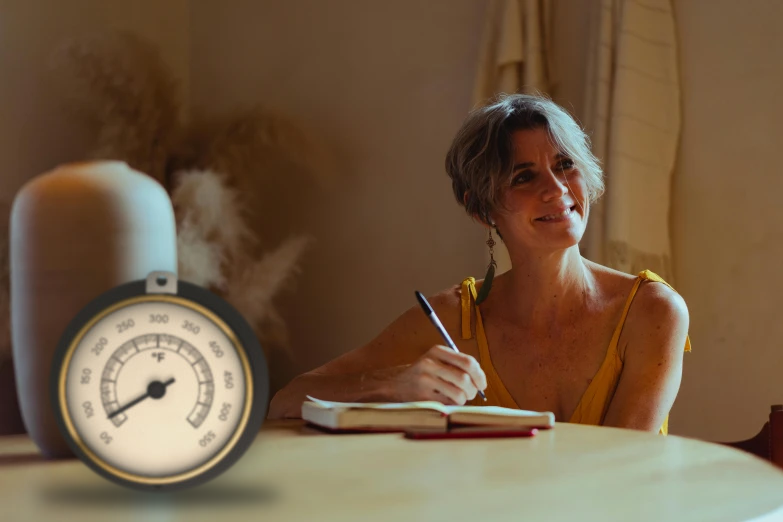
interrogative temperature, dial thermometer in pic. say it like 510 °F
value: 75 °F
